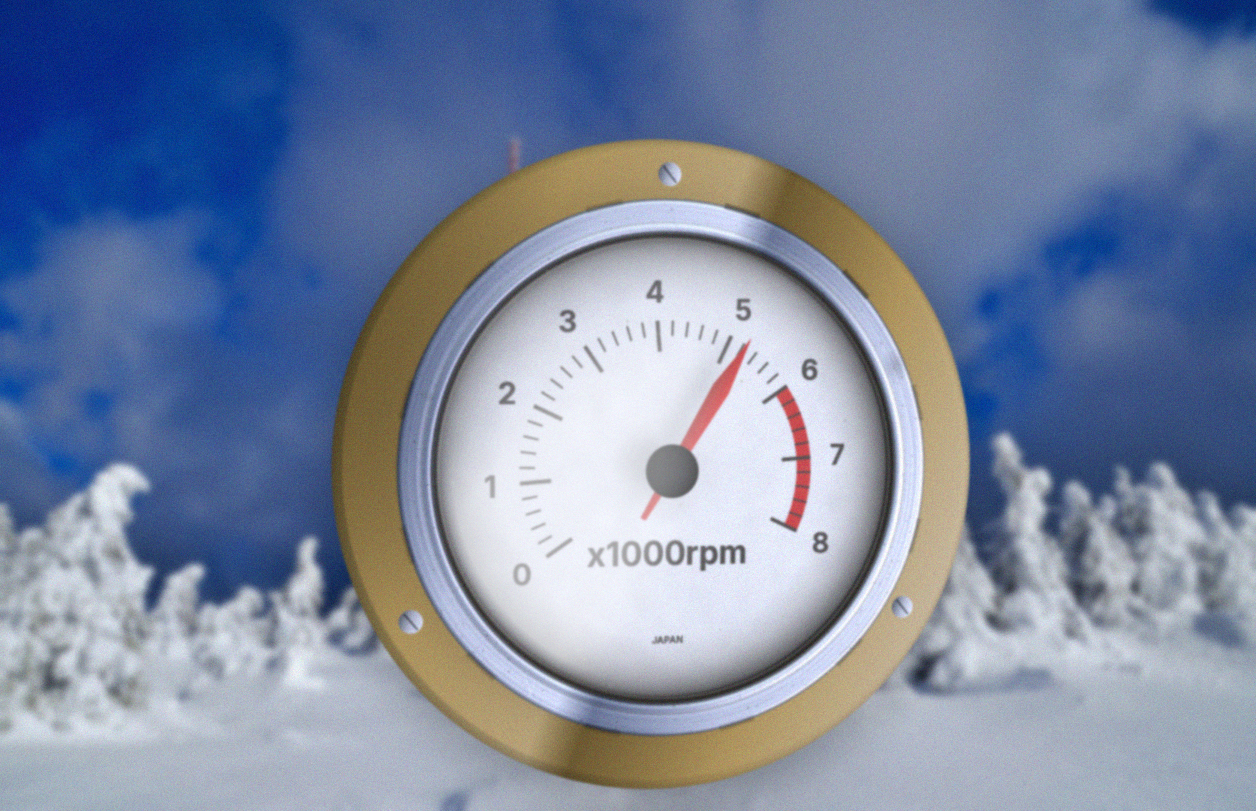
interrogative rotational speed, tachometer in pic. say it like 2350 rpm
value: 5200 rpm
